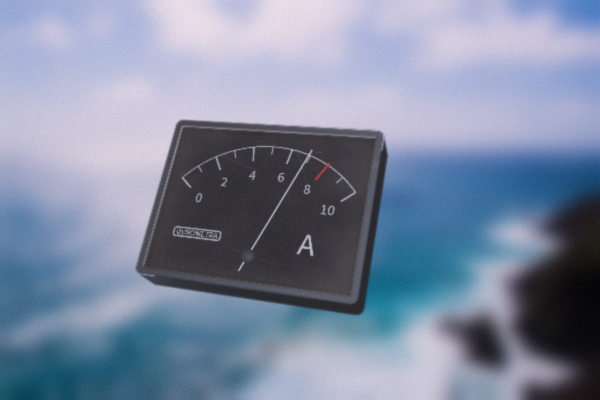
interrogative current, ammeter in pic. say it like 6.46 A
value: 7 A
